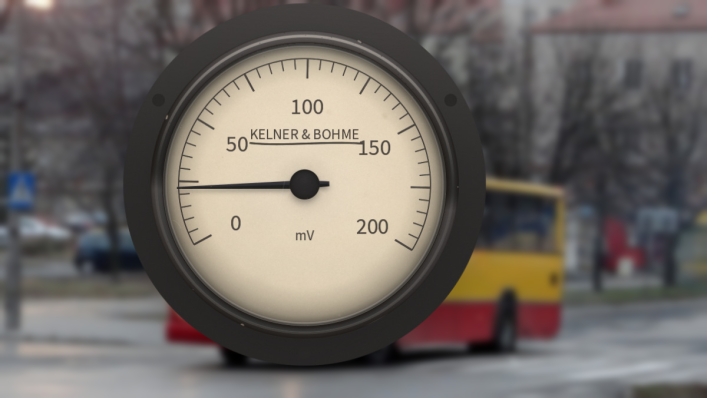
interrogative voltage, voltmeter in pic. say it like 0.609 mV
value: 22.5 mV
